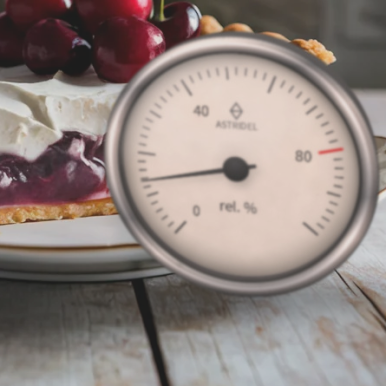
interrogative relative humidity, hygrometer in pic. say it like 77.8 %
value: 14 %
